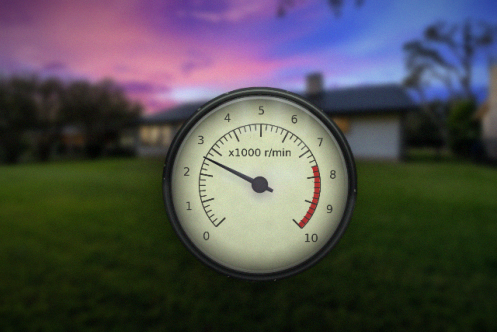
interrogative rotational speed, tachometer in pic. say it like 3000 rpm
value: 2600 rpm
